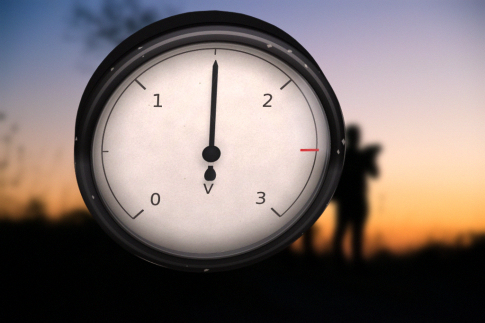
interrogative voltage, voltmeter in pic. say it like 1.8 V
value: 1.5 V
